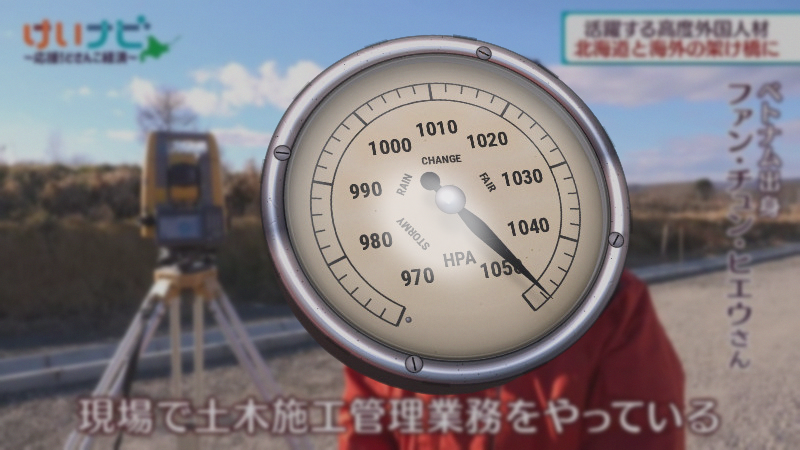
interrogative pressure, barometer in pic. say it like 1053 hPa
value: 1048 hPa
